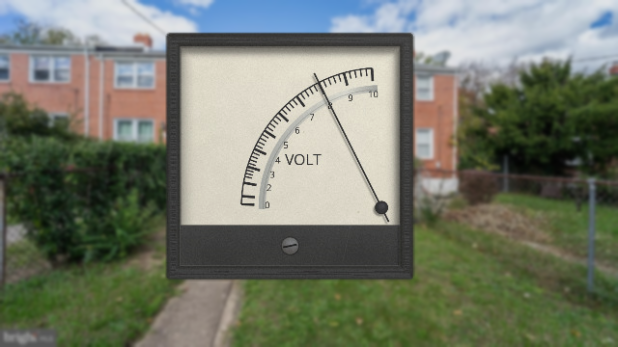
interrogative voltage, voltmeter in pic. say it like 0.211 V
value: 8 V
